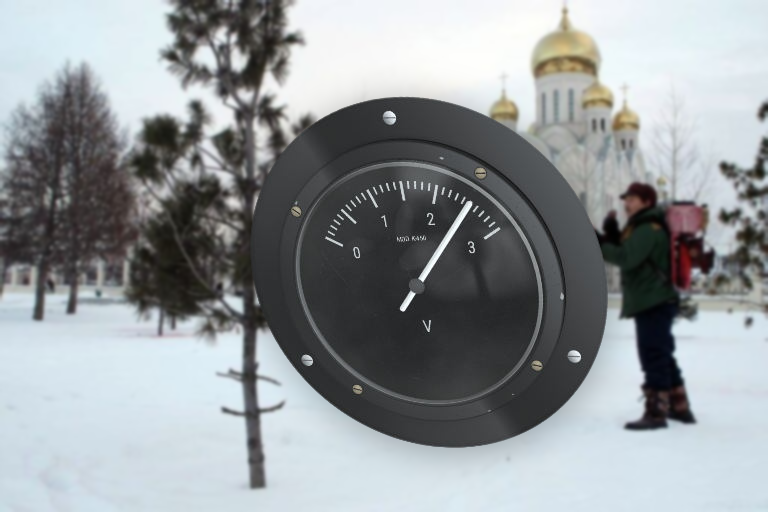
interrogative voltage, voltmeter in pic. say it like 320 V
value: 2.5 V
